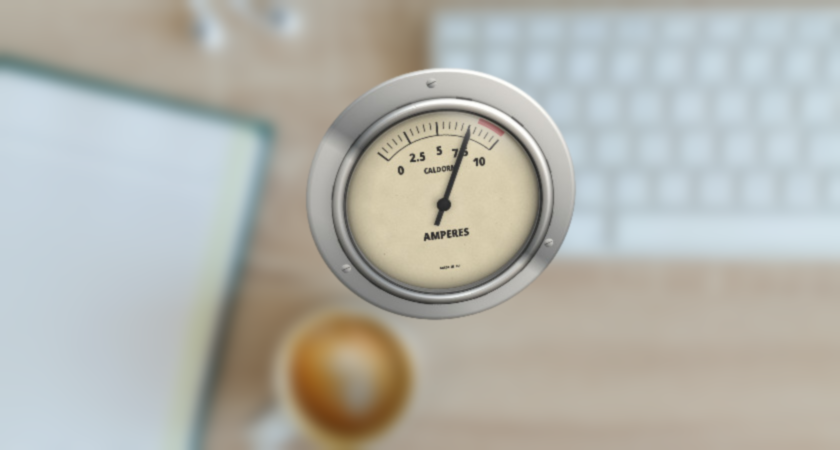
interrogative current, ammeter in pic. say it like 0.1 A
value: 7.5 A
